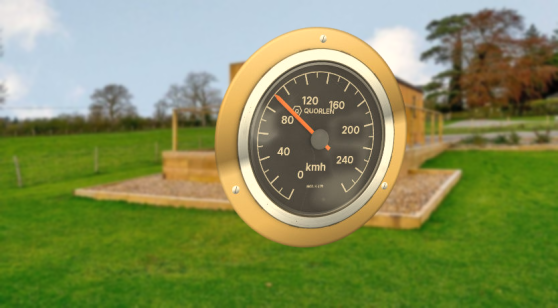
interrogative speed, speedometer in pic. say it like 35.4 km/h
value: 90 km/h
